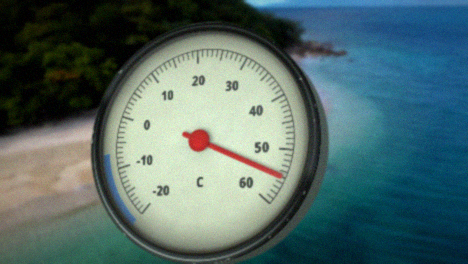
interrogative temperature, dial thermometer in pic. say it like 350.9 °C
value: 55 °C
